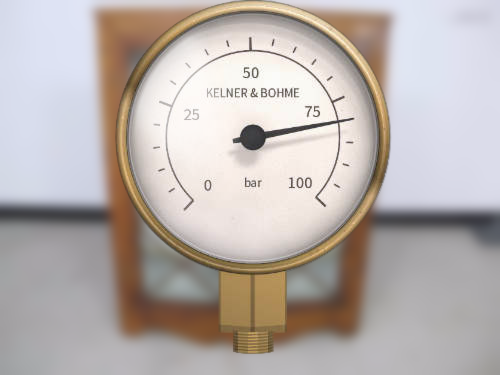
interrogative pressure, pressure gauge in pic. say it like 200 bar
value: 80 bar
